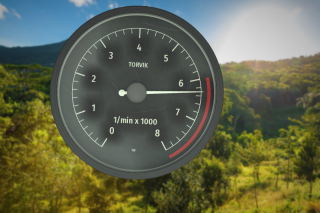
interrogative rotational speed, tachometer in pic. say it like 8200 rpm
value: 6300 rpm
